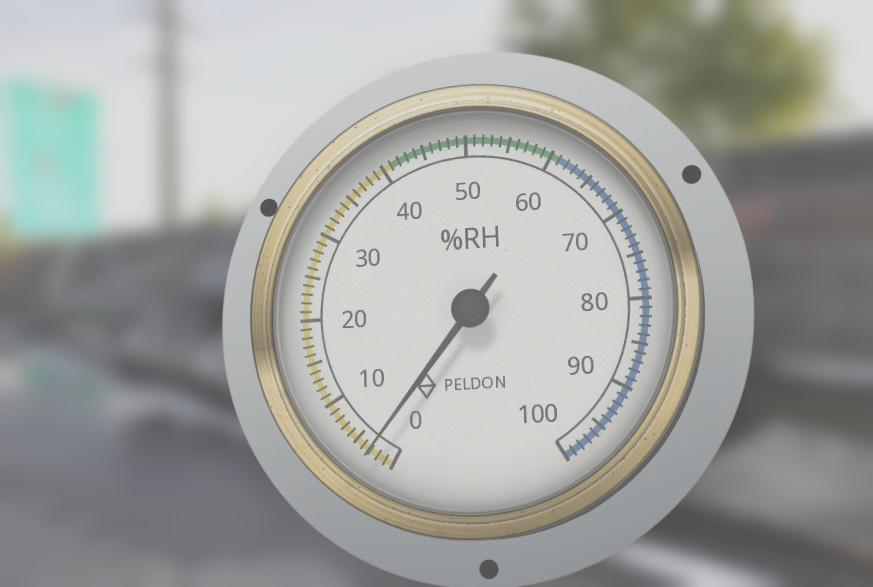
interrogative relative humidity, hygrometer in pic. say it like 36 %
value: 3 %
